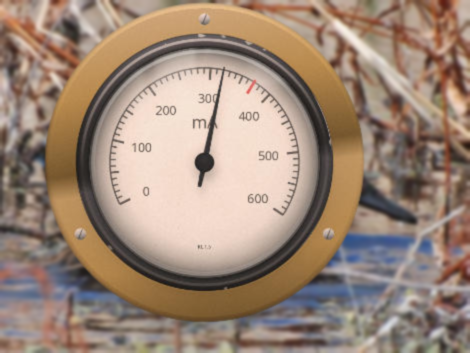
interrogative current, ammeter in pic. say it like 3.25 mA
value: 320 mA
